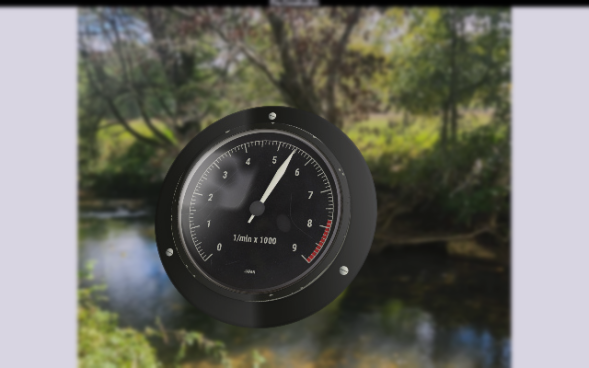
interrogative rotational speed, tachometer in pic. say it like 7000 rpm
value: 5500 rpm
